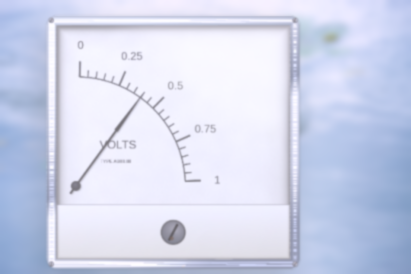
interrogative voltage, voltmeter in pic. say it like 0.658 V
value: 0.4 V
